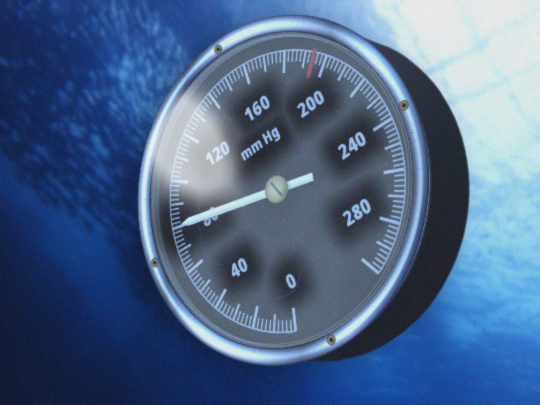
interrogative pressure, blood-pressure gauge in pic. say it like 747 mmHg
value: 80 mmHg
